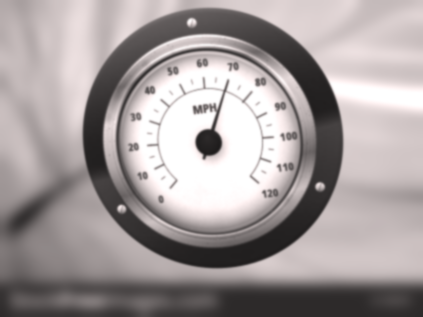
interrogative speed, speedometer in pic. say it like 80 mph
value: 70 mph
